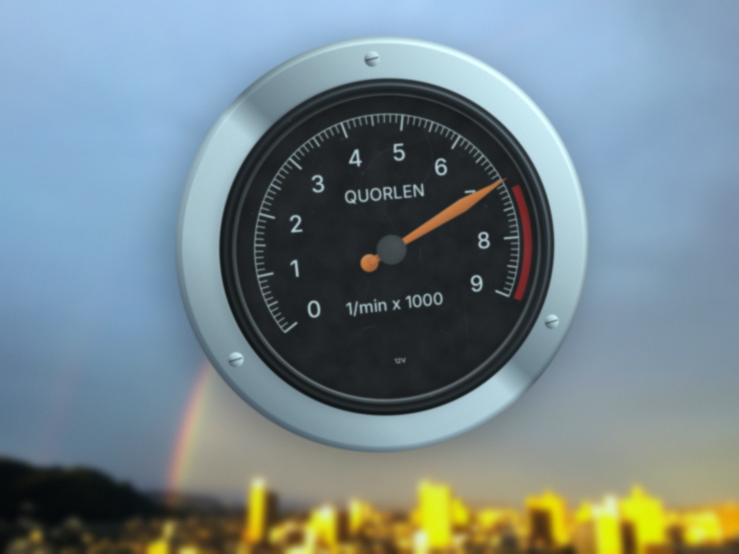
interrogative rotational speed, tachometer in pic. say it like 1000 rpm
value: 7000 rpm
